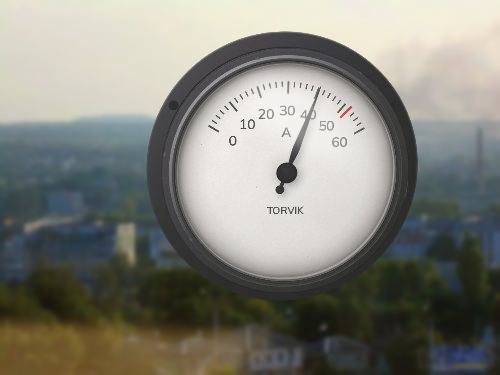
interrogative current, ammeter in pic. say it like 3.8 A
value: 40 A
